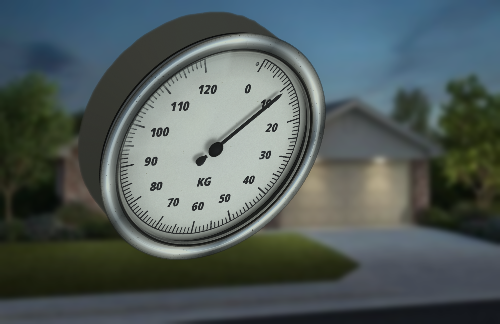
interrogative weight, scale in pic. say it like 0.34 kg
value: 10 kg
